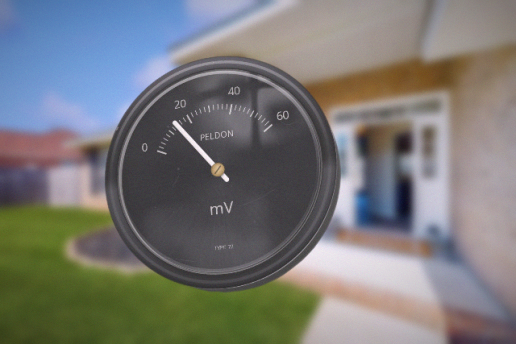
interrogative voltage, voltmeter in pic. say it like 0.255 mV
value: 14 mV
